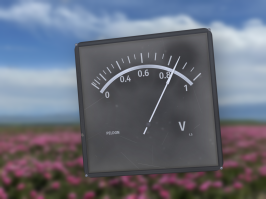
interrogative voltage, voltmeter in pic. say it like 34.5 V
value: 0.85 V
